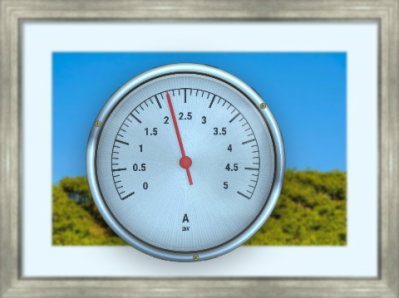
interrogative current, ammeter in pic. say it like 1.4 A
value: 2.2 A
